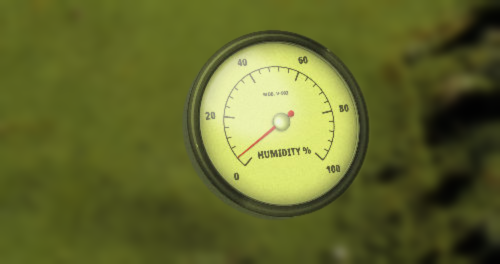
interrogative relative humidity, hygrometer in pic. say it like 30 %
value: 4 %
